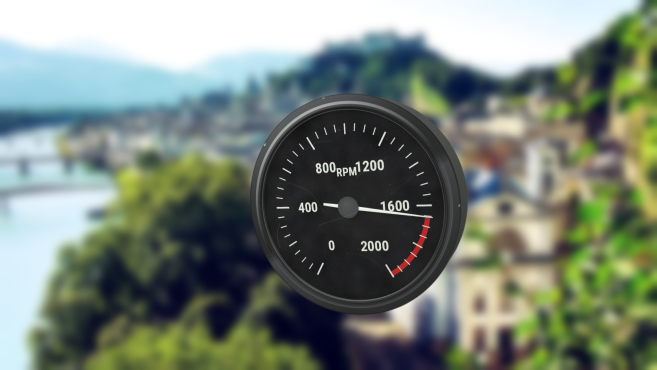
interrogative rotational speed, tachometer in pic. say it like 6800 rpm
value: 1650 rpm
